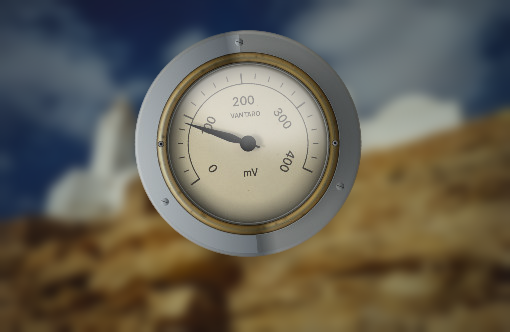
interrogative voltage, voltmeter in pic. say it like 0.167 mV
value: 90 mV
